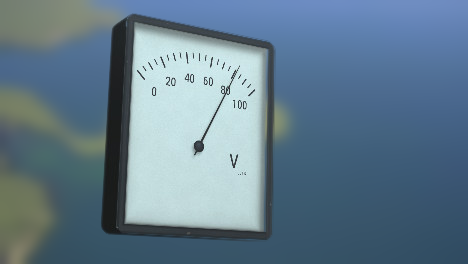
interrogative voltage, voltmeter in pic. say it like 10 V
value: 80 V
